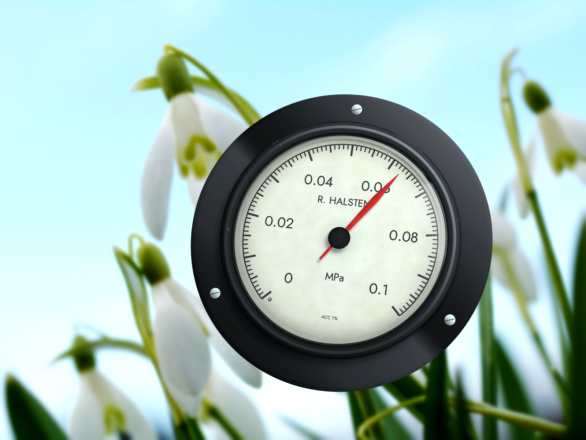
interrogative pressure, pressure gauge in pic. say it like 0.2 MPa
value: 0.063 MPa
